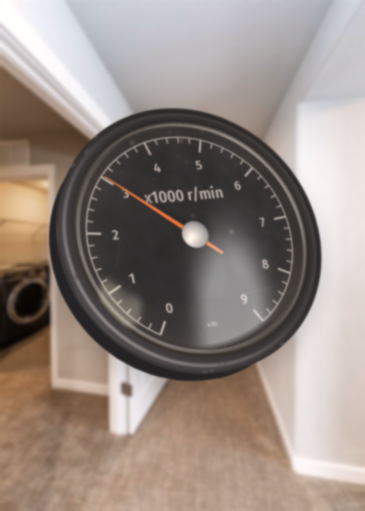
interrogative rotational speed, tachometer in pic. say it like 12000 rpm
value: 3000 rpm
